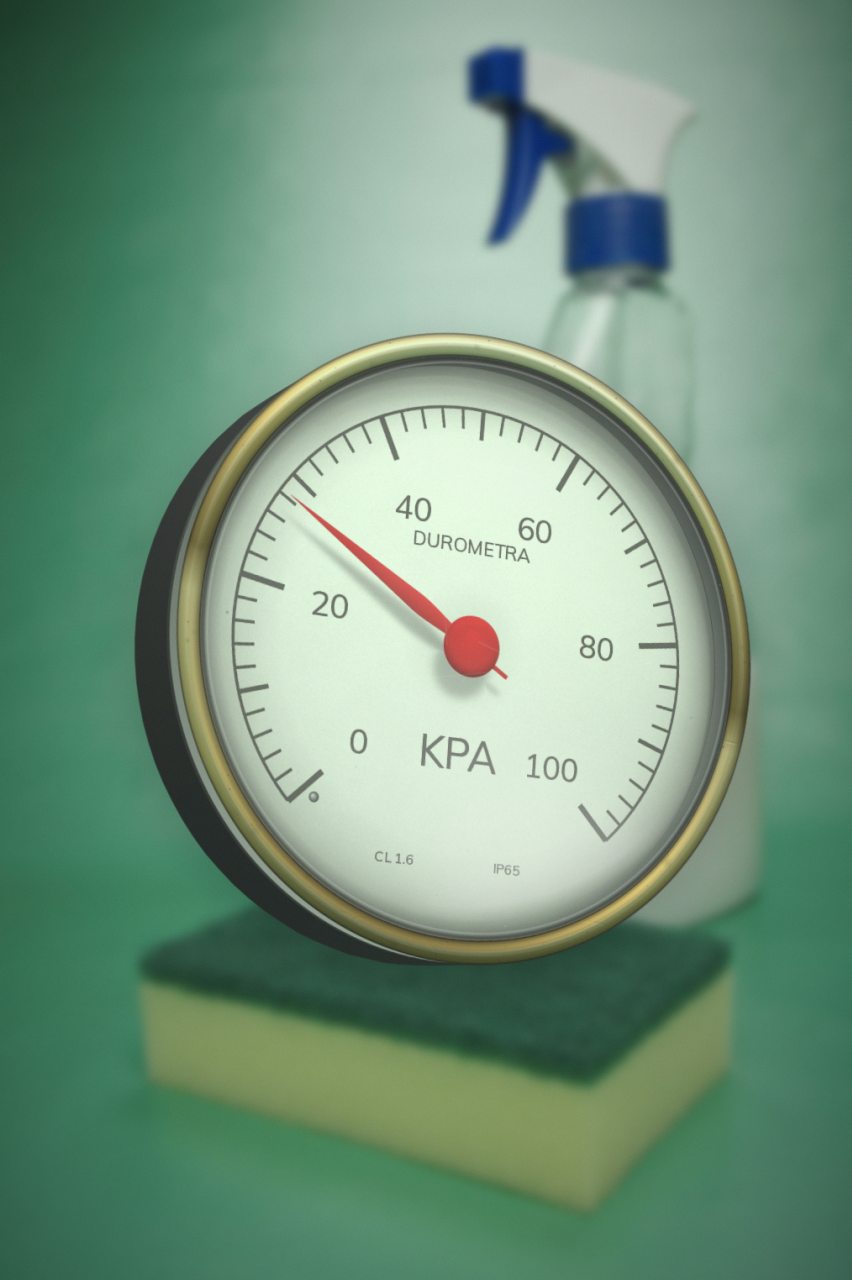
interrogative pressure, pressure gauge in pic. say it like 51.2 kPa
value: 28 kPa
